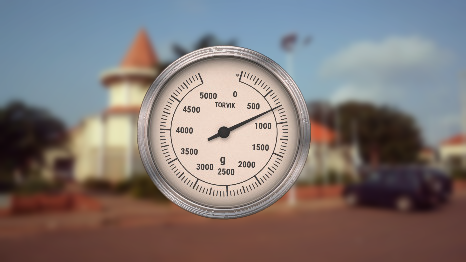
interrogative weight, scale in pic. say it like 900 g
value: 750 g
